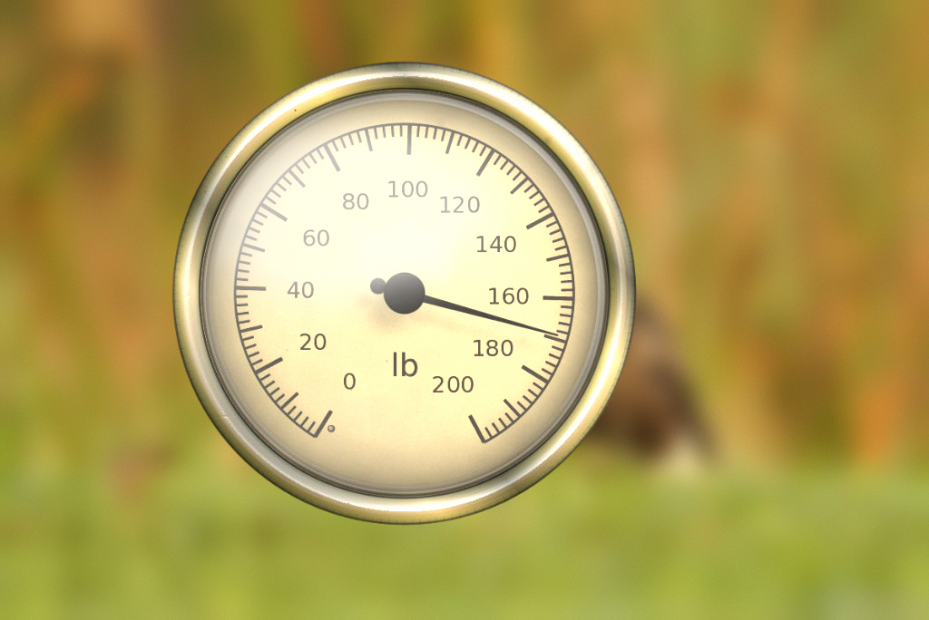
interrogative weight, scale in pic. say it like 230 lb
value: 169 lb
